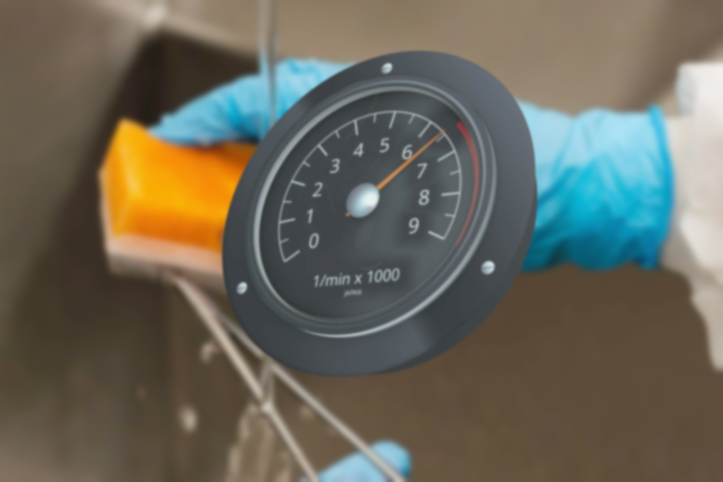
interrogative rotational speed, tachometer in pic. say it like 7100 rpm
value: 6500 rpm
